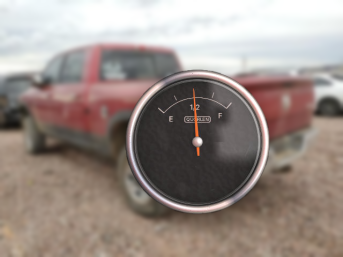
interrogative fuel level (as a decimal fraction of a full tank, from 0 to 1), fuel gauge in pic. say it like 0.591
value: 0.5
